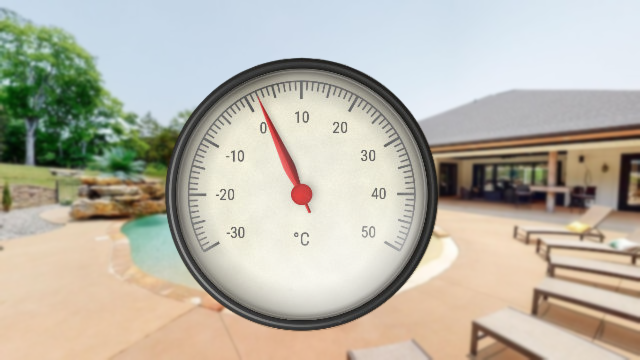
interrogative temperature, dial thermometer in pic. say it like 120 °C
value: 2 °C
